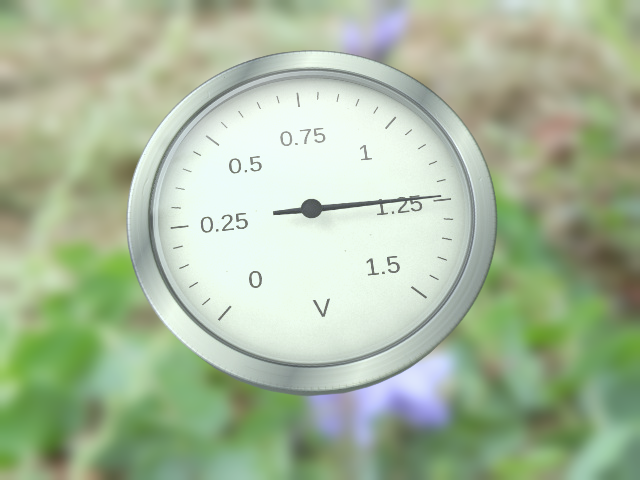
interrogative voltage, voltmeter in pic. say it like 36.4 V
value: 1.25 V
